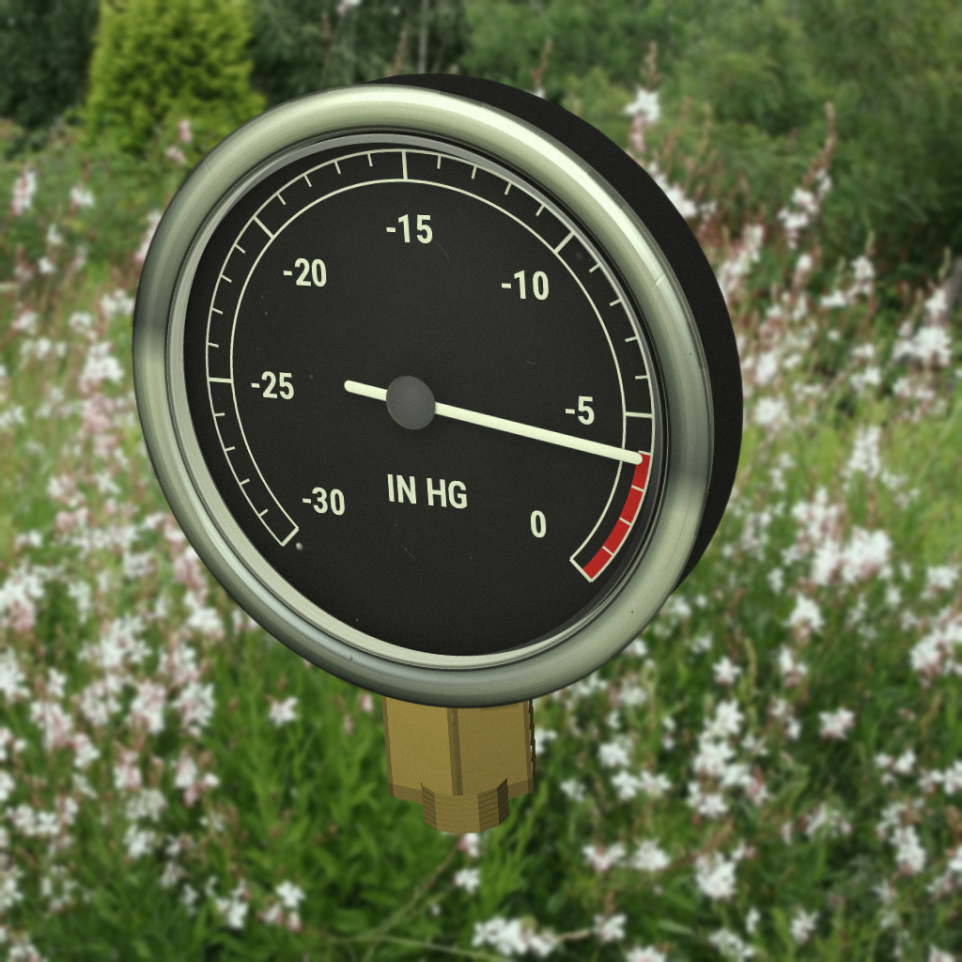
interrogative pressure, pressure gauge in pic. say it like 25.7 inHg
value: -4 inHg
